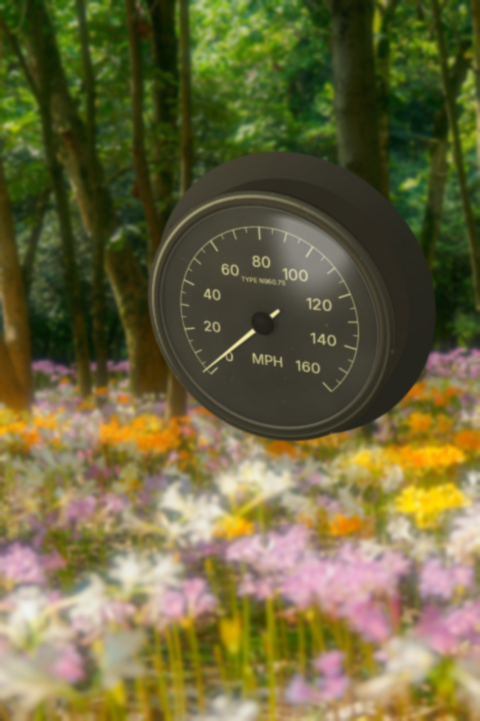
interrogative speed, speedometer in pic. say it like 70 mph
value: 2.5 mph
